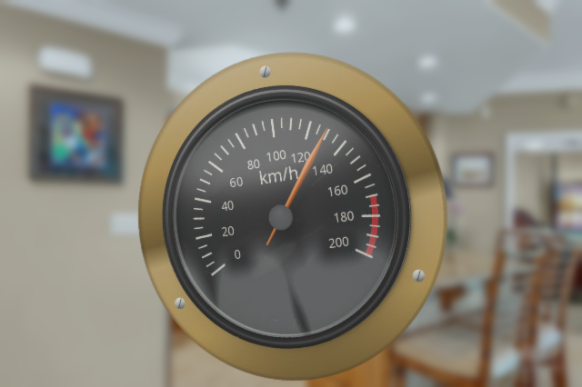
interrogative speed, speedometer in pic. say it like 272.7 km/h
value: 130 km/h
